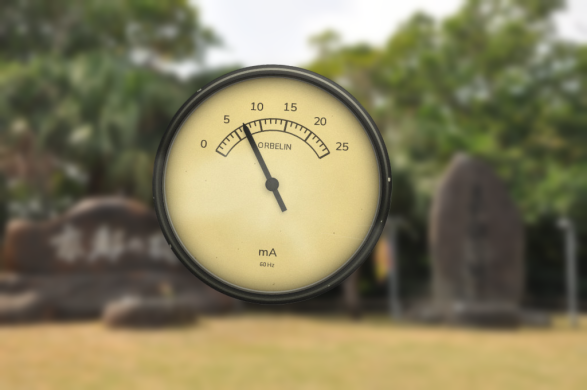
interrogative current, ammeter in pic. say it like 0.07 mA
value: 7 mA
